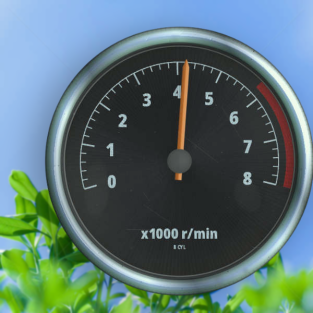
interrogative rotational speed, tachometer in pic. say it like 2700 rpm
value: 4200 rpm
